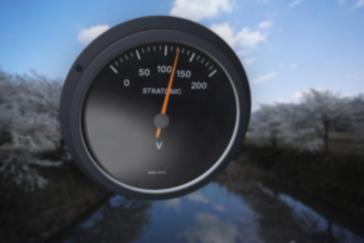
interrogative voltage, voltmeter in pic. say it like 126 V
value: 120 V
